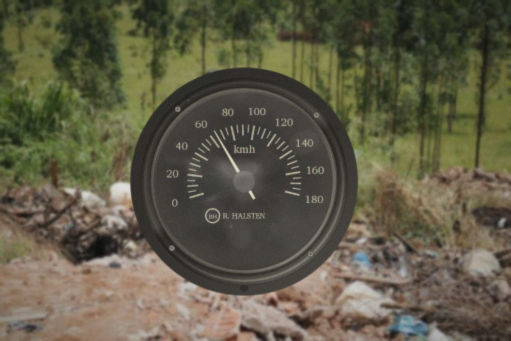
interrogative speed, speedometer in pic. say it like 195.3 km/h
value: 65 km/h
